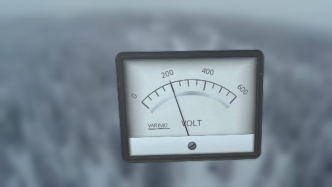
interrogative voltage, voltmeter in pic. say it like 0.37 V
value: 200 V
